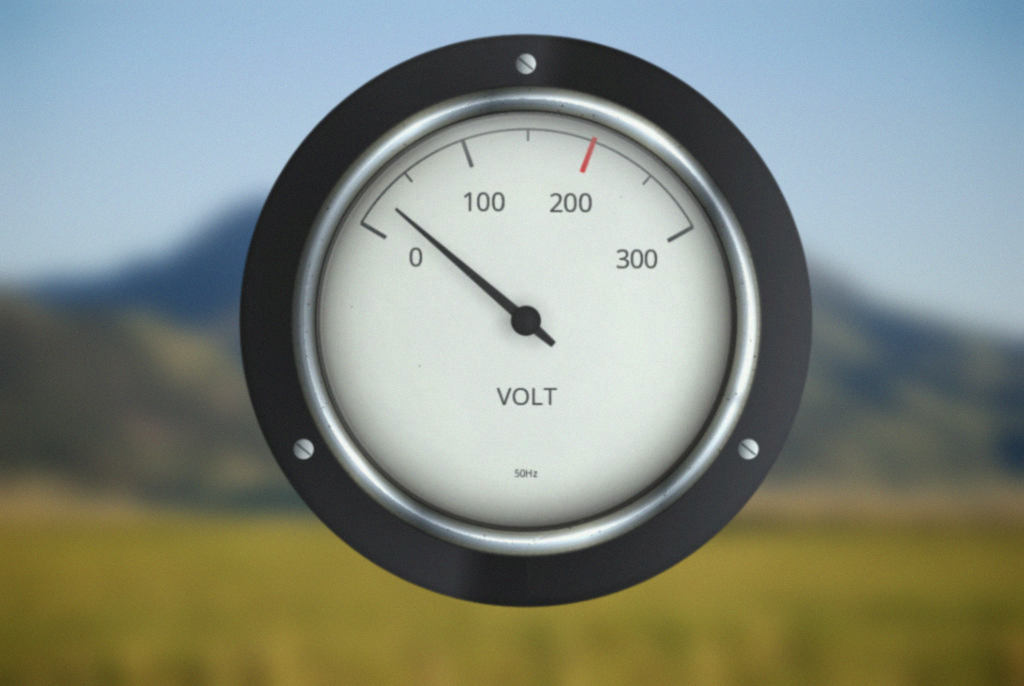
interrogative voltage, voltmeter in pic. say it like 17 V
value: 25 V
